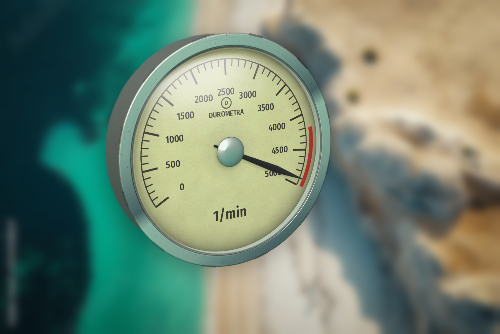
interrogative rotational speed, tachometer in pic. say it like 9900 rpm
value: 4900 rpm
